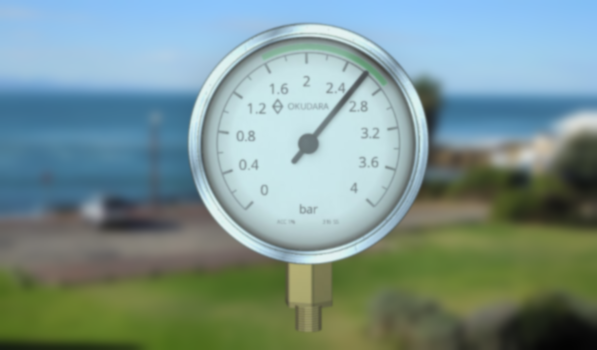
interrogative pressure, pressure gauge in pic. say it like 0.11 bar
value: 2.6 bar
